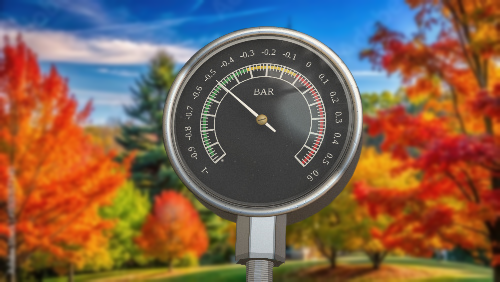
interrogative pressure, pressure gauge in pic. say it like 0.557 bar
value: -0.5 bar
